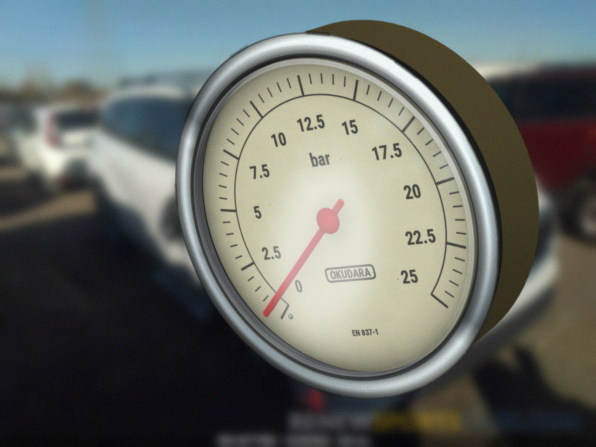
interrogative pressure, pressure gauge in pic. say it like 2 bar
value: 0.5 bar
